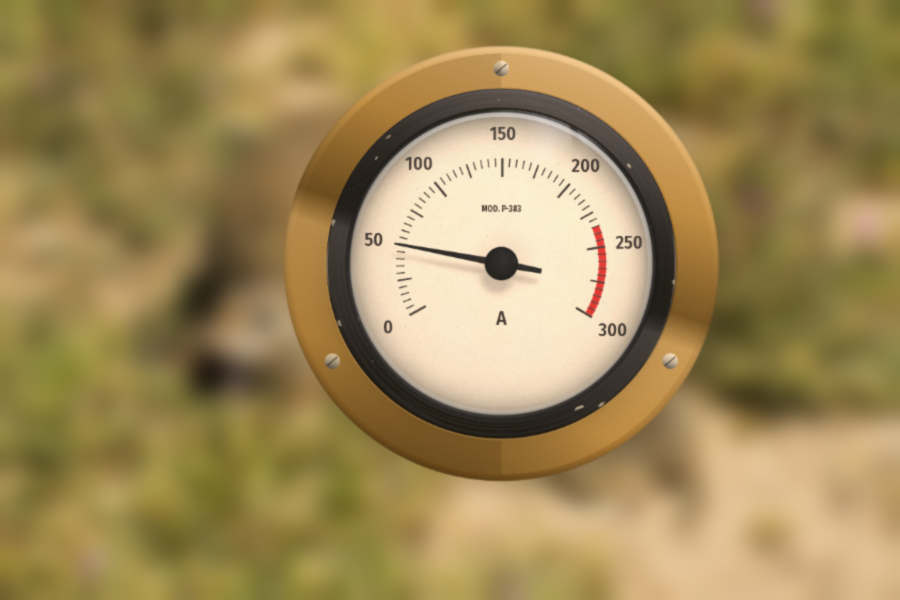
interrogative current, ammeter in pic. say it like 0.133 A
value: 50 A
